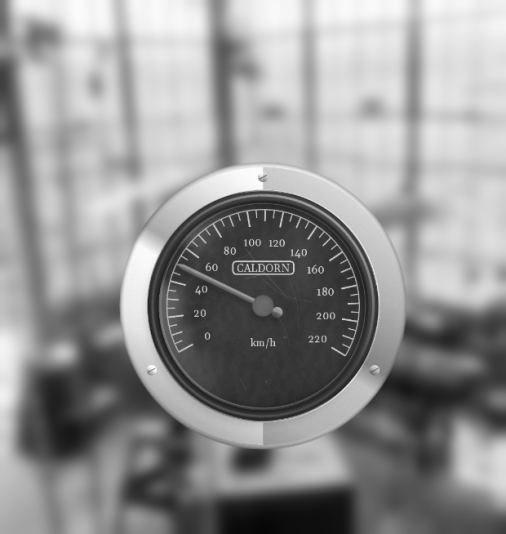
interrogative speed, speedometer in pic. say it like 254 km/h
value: 50 km/h
